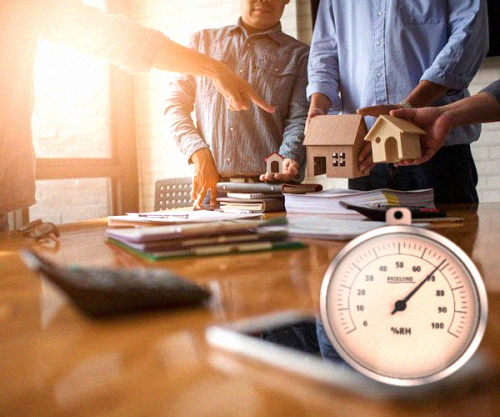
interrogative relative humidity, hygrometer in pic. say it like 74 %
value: 68 %
